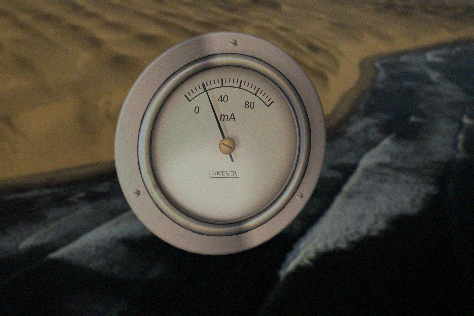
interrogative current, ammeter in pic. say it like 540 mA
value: 20 mA
